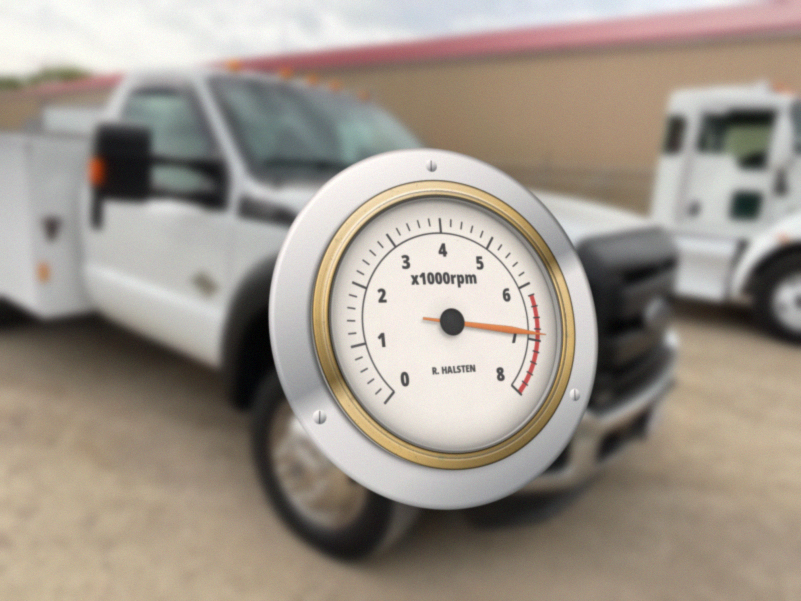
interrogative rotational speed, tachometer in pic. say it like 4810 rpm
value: 6900 rpm
